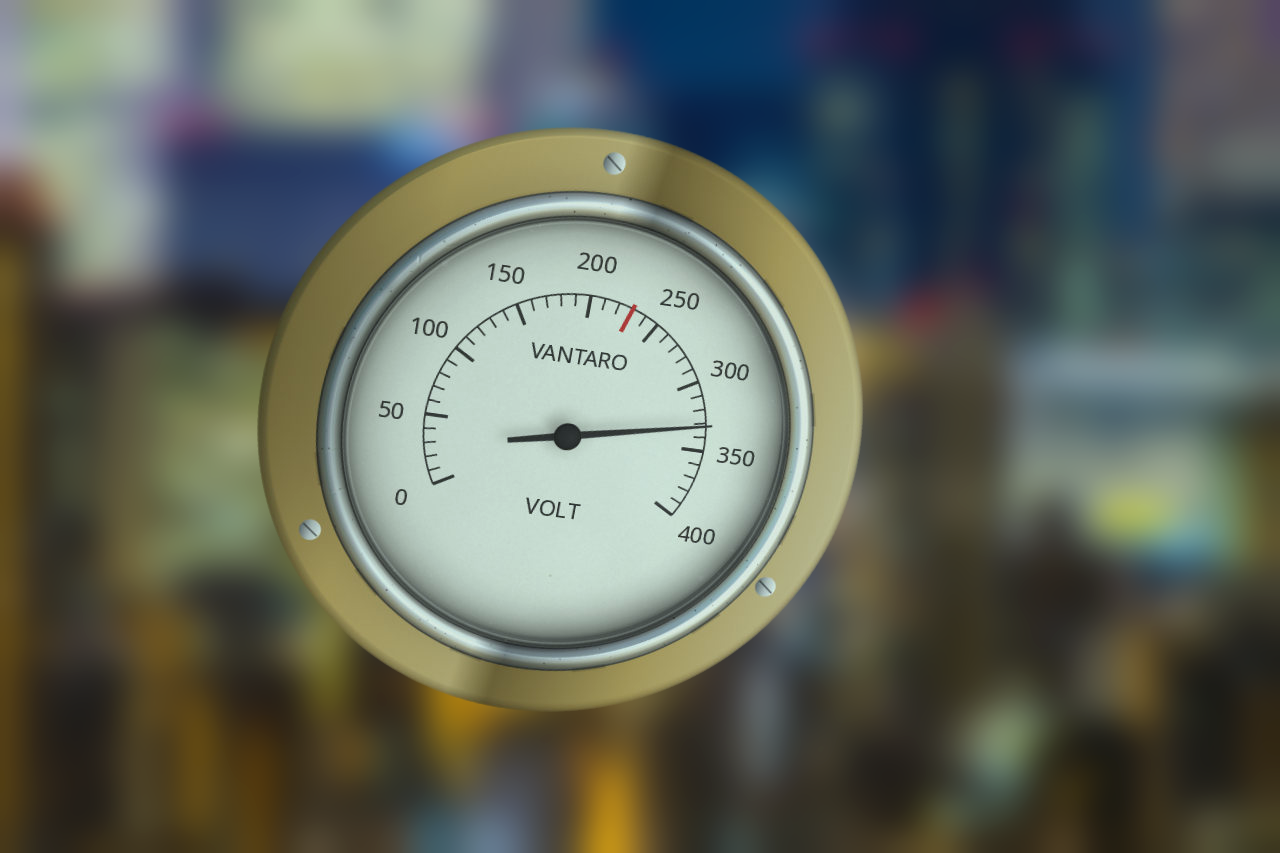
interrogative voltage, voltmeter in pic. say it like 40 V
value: 330 V
